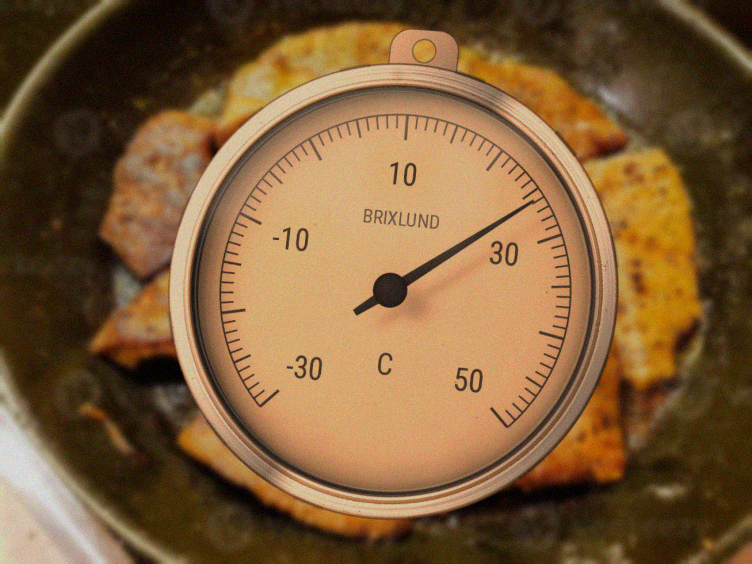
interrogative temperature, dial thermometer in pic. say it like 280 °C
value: 26 °C
